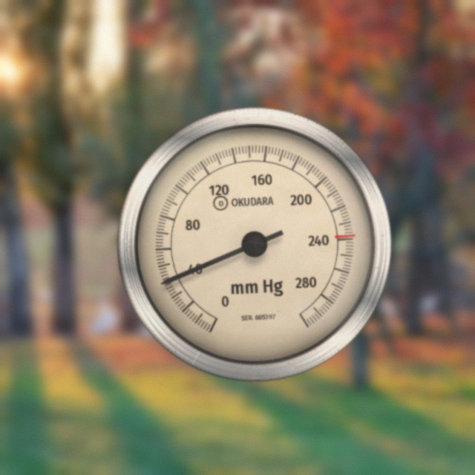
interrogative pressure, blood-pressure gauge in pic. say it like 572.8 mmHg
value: 40 mmHg
